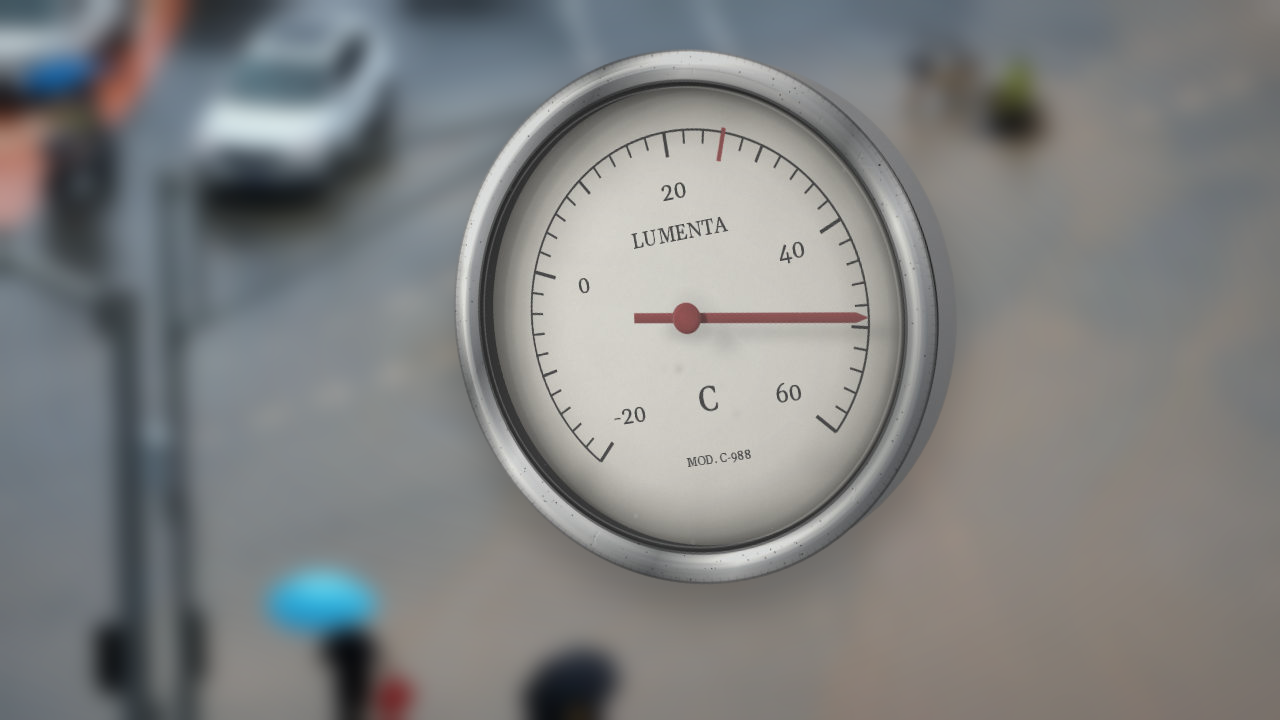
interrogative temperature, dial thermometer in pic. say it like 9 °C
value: 49 °C
